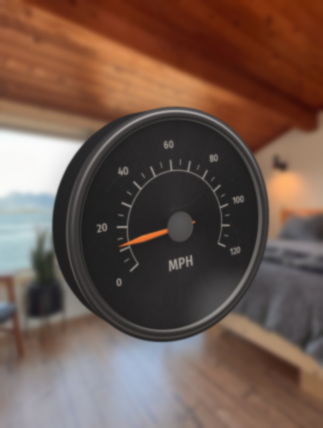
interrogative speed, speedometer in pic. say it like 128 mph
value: 12.5 mph
